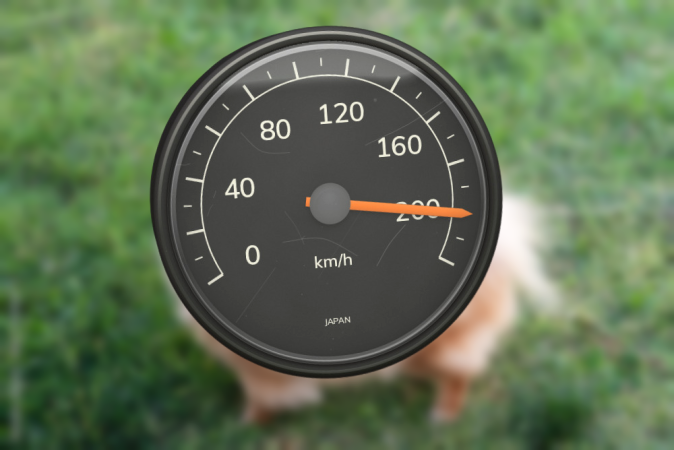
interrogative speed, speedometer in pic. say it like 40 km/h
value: 200 km/h
